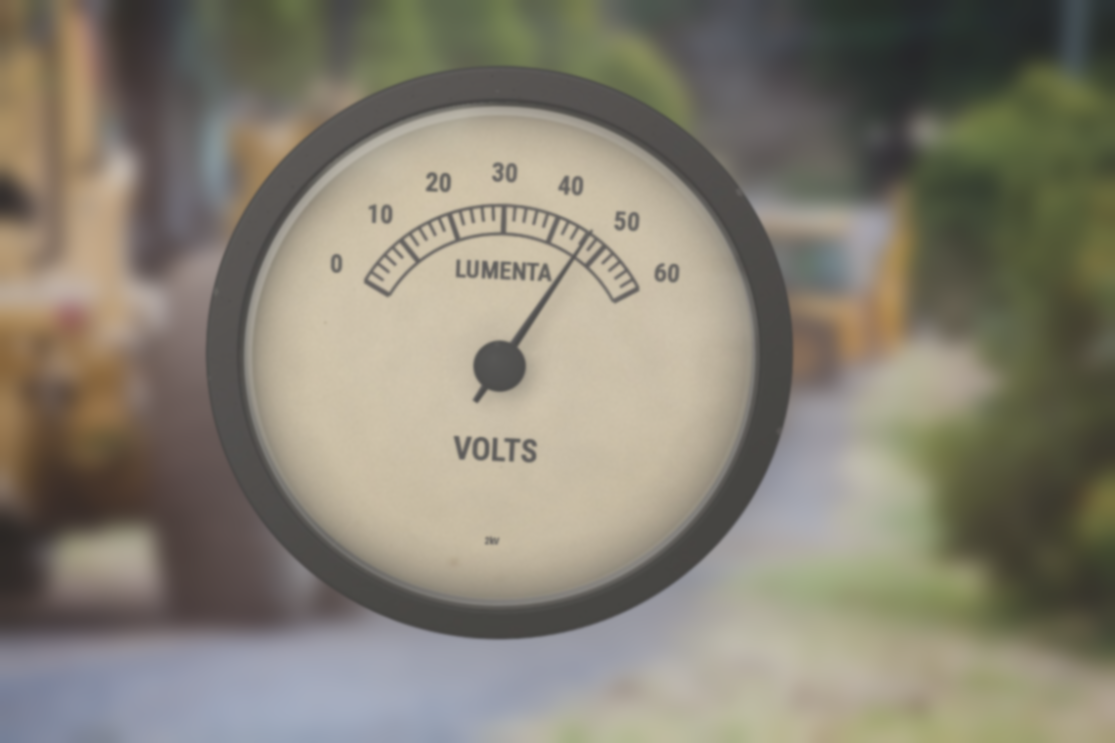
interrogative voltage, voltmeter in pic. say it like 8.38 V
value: 46 V
